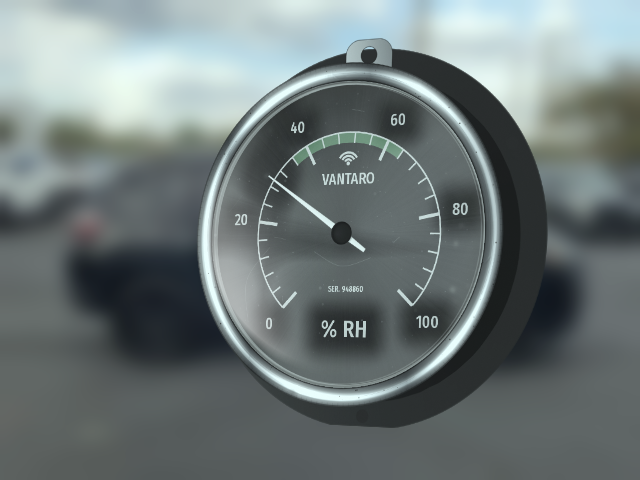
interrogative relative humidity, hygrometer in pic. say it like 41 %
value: 30 %
